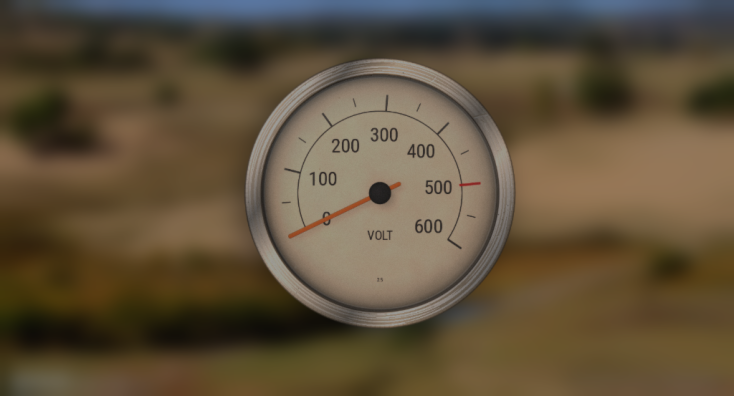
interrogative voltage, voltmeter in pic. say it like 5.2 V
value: 0 V
